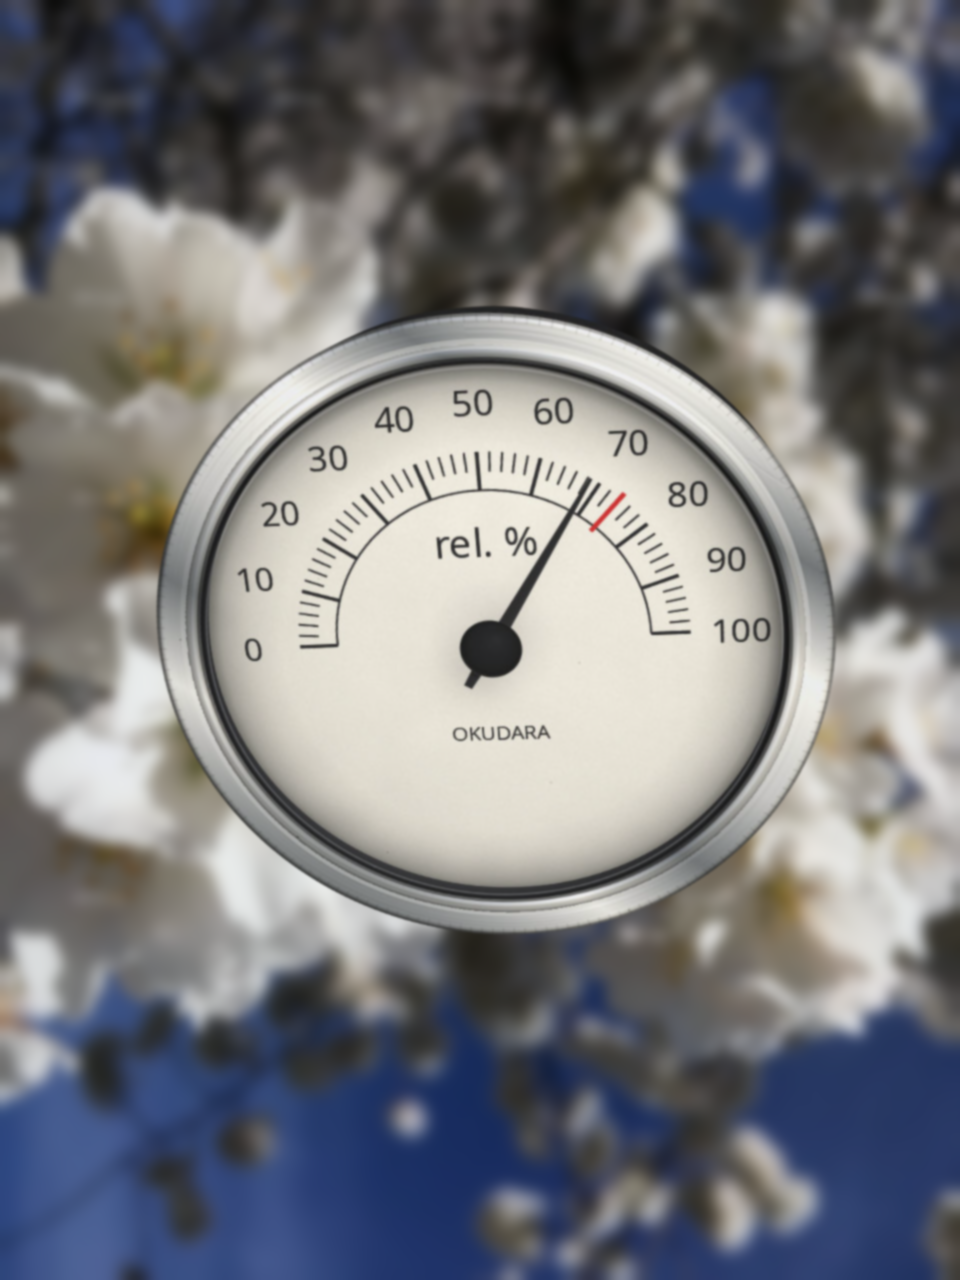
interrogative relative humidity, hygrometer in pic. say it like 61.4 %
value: 68 %
